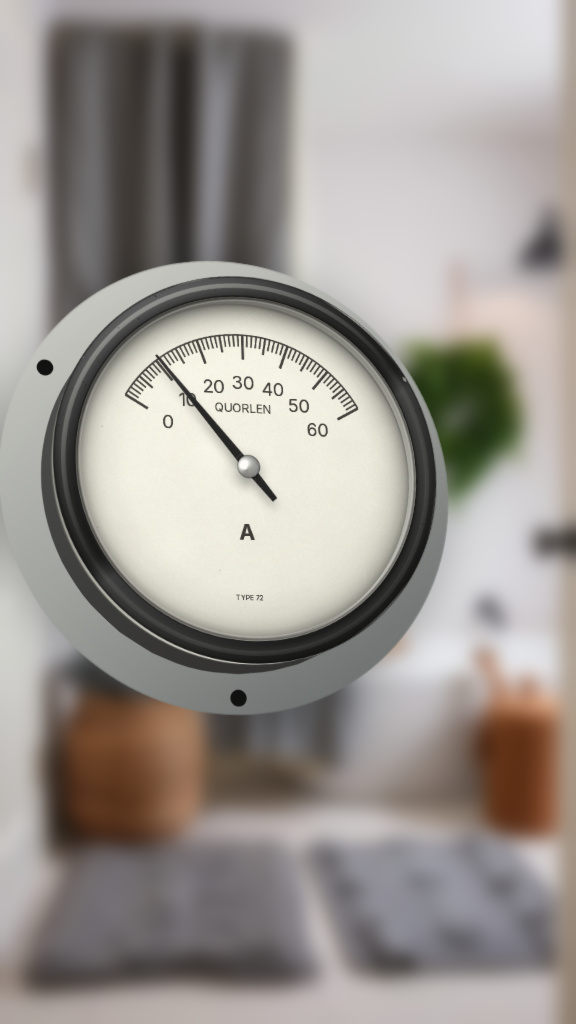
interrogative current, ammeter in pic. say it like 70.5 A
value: 10 A
